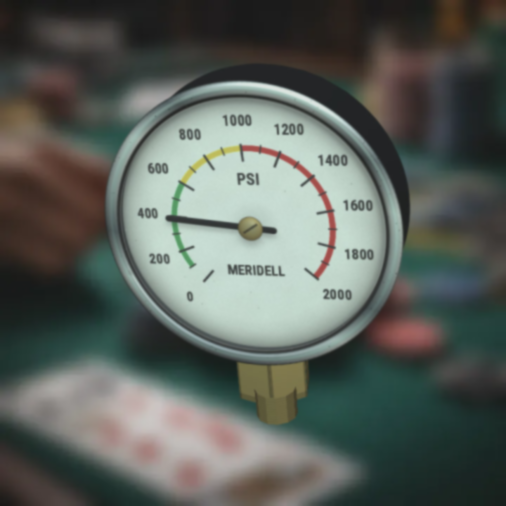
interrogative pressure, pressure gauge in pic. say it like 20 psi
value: 400 psi
